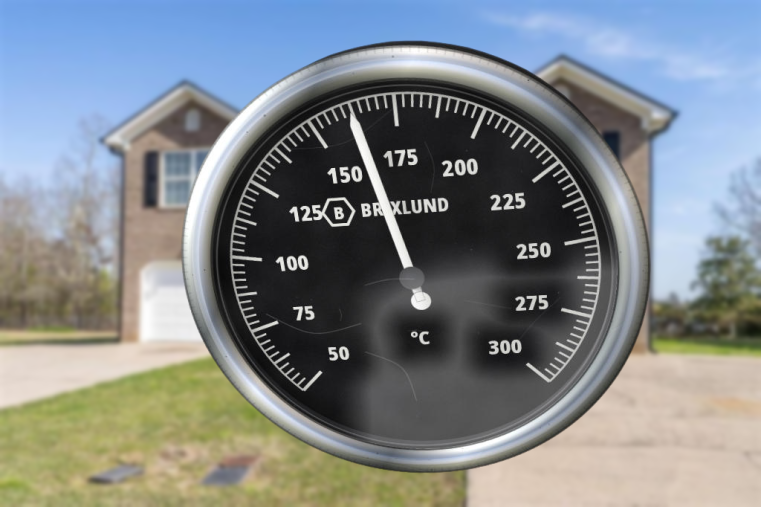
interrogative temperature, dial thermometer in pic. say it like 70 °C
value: 162.5 °C
